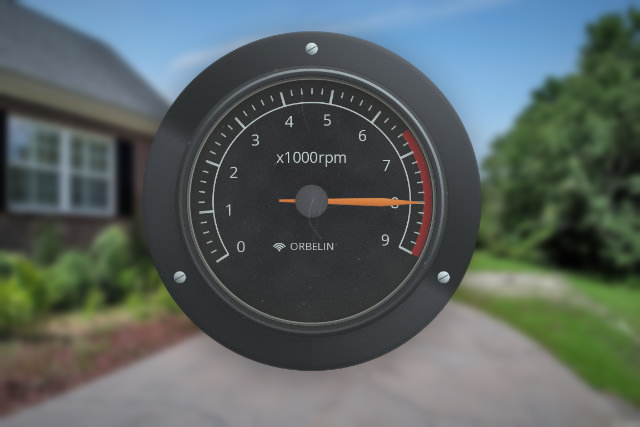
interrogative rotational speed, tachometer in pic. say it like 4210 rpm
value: 8000 rpm
